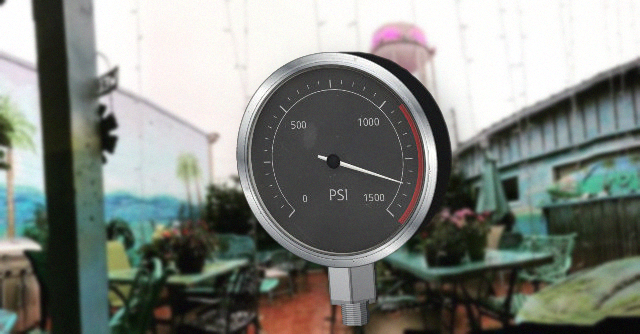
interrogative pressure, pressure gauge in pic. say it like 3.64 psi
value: 1350 psi
